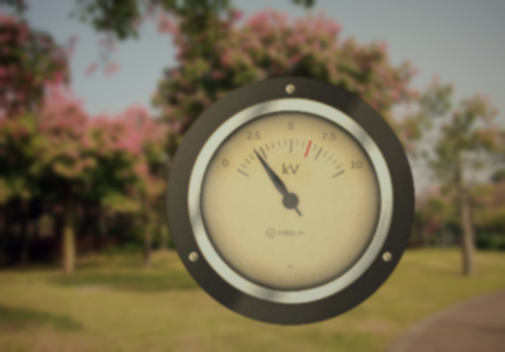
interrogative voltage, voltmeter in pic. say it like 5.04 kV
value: 2 kV
